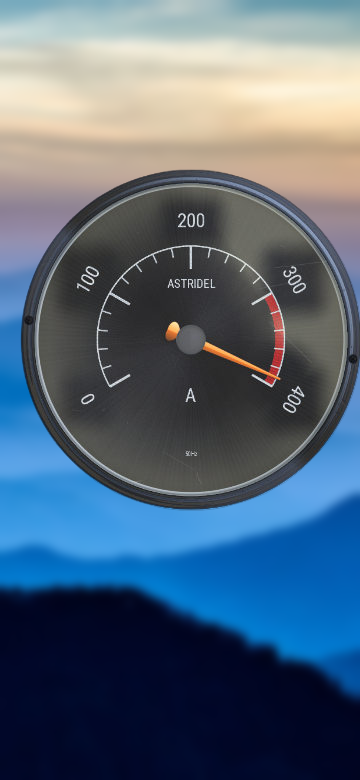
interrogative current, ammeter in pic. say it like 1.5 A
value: 390 A
